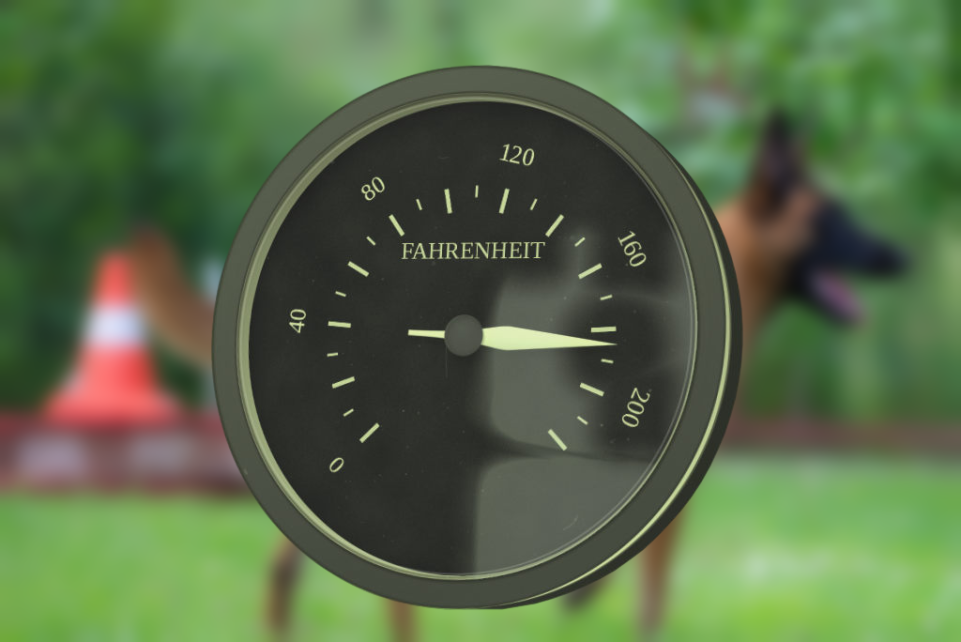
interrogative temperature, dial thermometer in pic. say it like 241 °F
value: 185 °F
